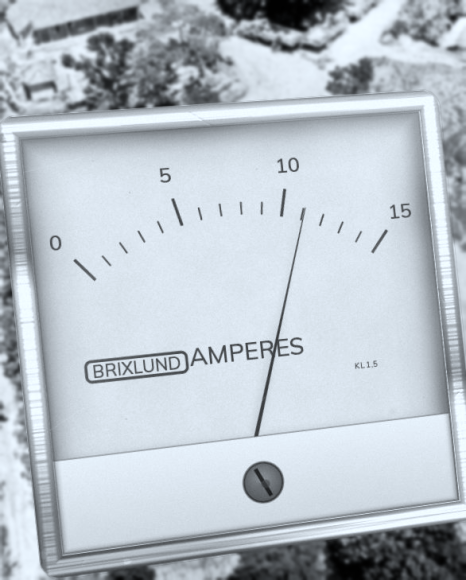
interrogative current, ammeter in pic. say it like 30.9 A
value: 11 A
